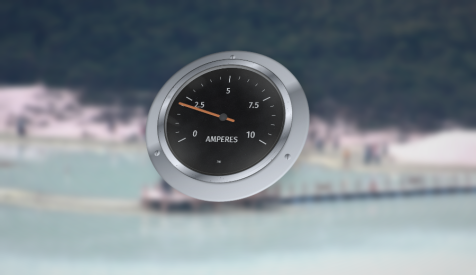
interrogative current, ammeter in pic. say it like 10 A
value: 2 A
